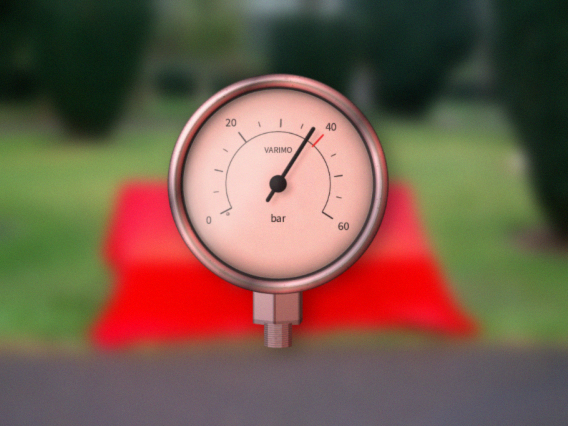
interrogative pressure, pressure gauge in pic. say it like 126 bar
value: 37.5 bar
